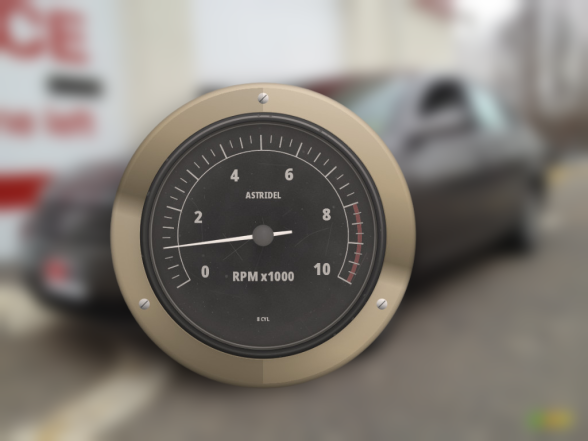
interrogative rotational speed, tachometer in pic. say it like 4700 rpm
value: 1000 rpm
